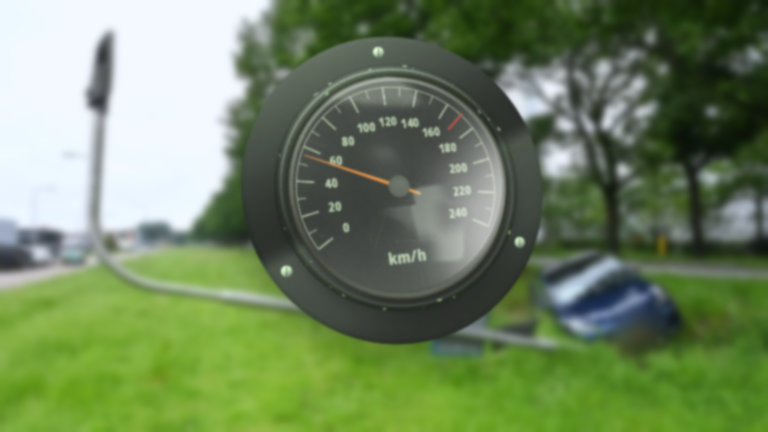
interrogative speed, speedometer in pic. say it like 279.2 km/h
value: 55 km/h
